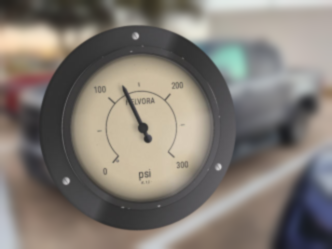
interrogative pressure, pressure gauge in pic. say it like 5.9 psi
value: 125 psi
